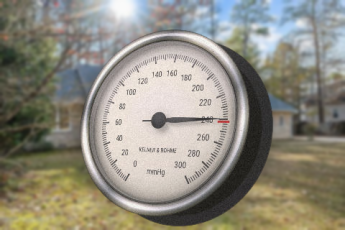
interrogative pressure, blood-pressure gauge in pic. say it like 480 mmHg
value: 240 mmHg
